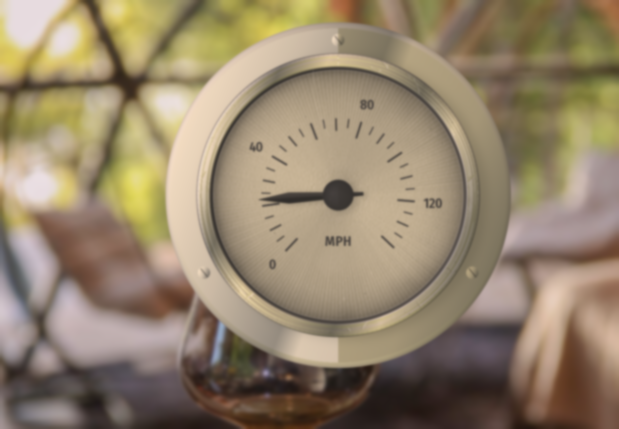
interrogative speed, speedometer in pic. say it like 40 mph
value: 22.5 mph
